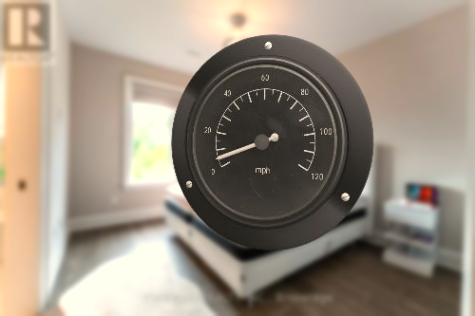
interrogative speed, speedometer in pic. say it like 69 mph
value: 5 mph
